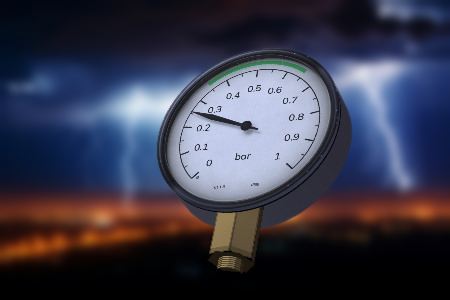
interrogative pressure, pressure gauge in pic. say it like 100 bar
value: 0.25 bar
